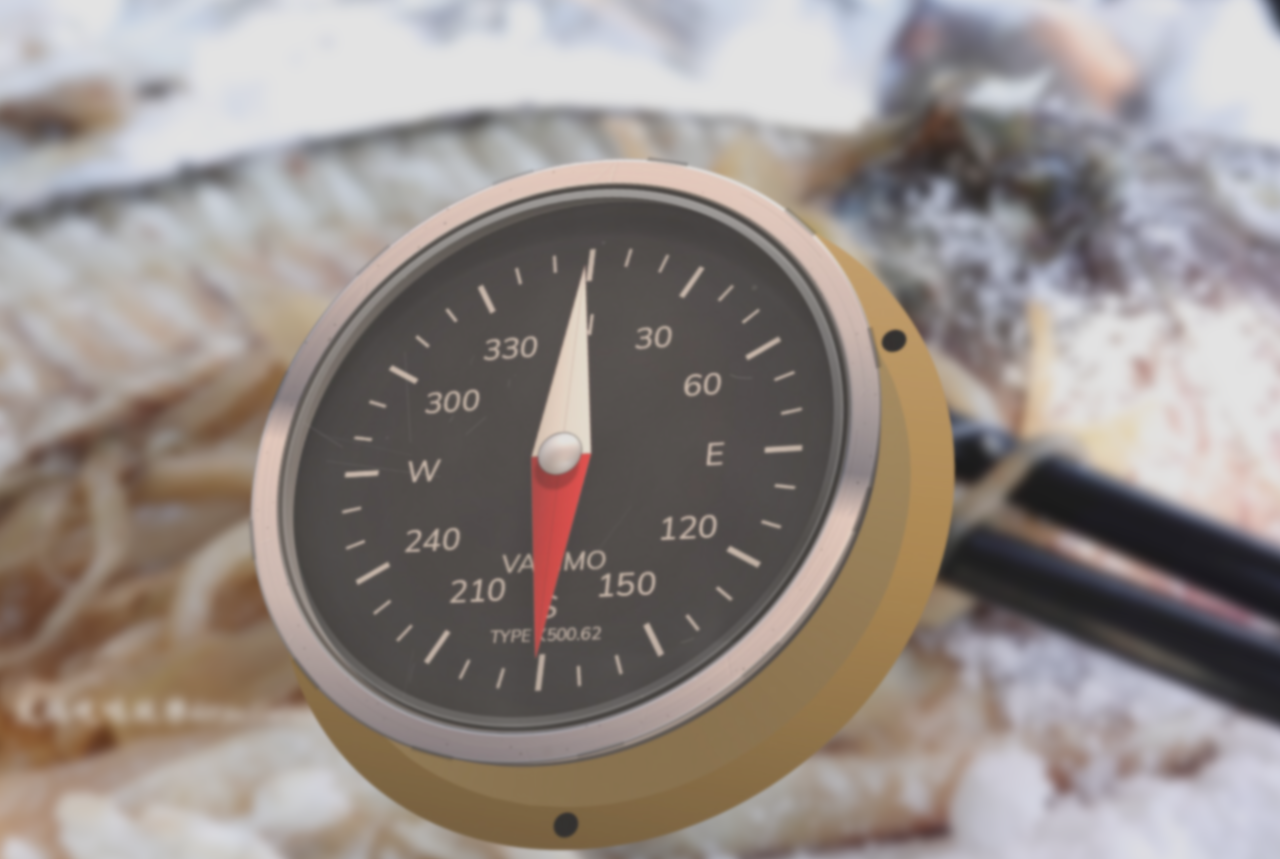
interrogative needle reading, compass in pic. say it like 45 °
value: 180 °
